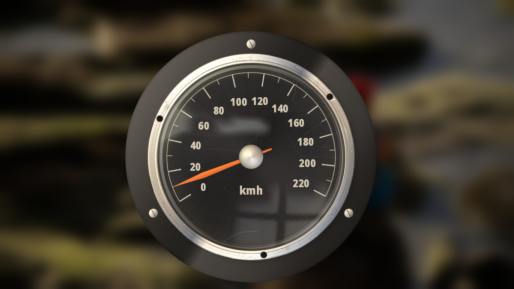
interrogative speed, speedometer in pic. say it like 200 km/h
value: 10 km/h
